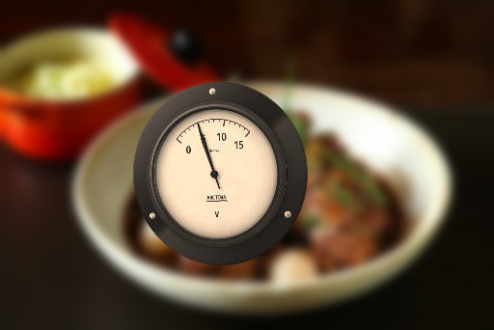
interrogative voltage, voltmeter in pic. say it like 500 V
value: 5 V
